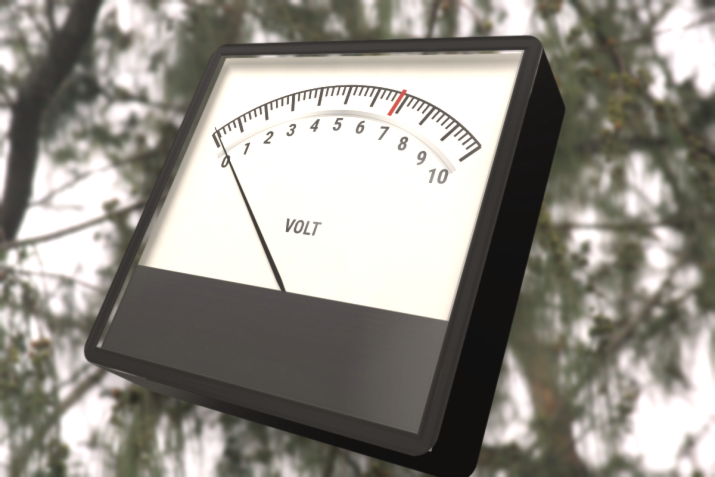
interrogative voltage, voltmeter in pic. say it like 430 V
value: 0.2 V
